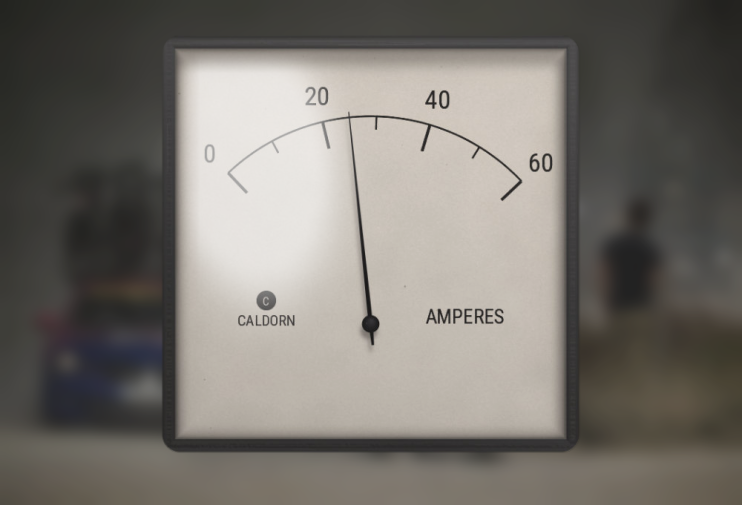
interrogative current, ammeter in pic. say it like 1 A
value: 25 A
